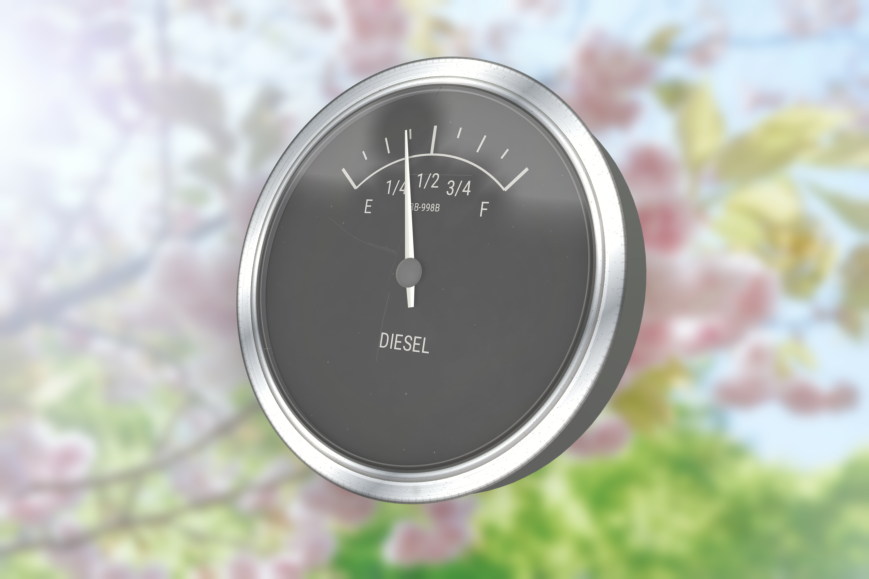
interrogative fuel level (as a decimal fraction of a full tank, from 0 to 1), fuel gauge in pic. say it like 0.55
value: 0.375
